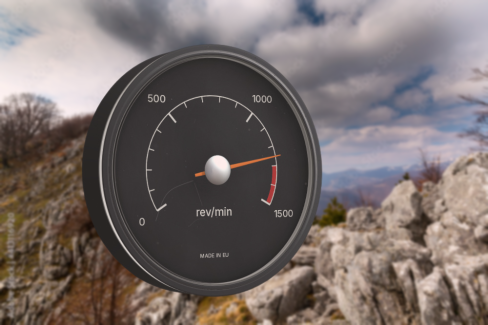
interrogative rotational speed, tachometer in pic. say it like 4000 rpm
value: 1250 rpm
